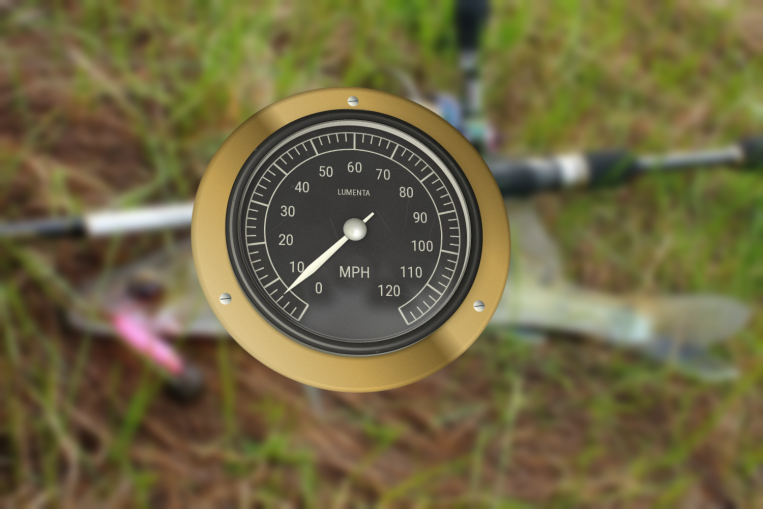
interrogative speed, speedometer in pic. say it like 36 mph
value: 6 mph
